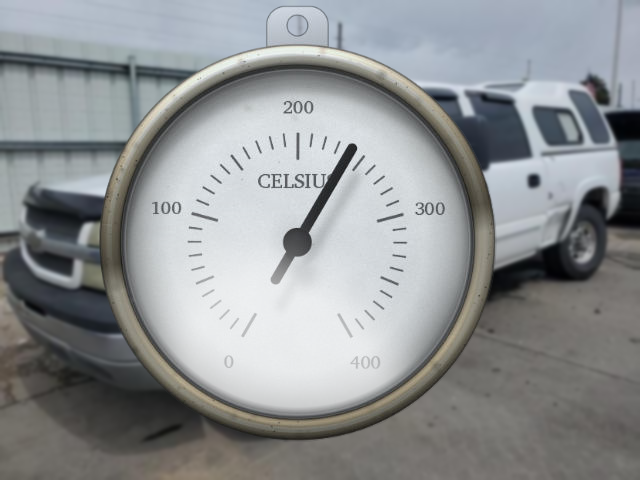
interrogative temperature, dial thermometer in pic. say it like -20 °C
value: 240 °C
